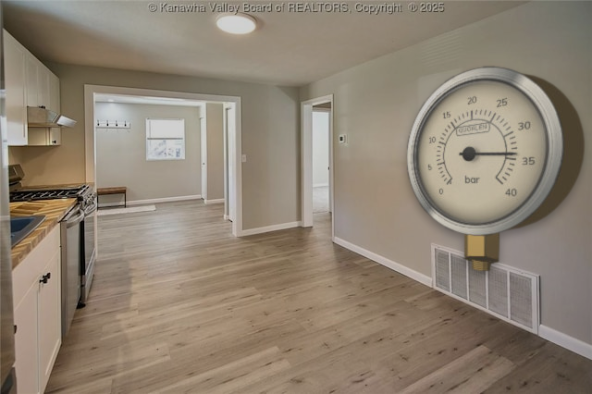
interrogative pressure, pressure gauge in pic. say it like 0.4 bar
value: 34 bar
